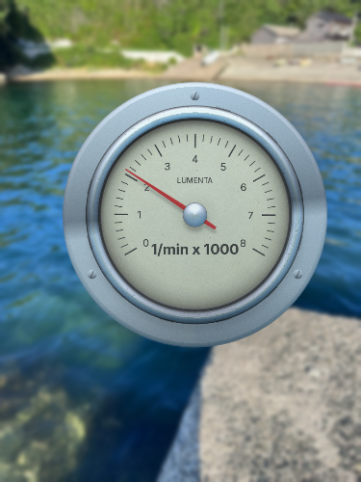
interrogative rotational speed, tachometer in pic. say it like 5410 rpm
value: 2100 rpm
